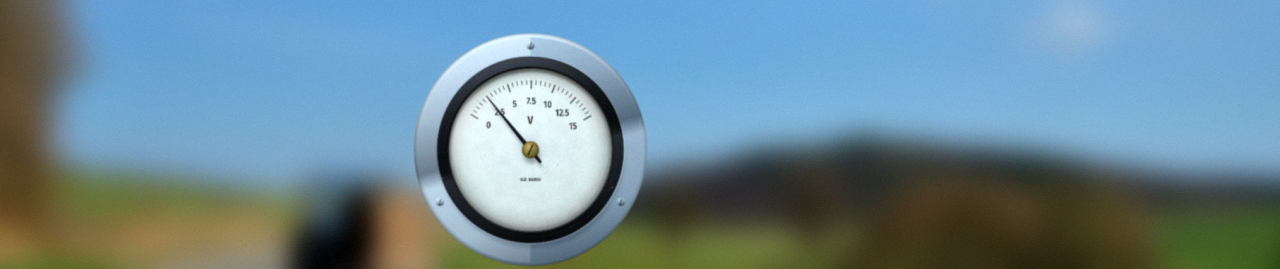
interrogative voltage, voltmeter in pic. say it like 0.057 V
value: 2.5 V
